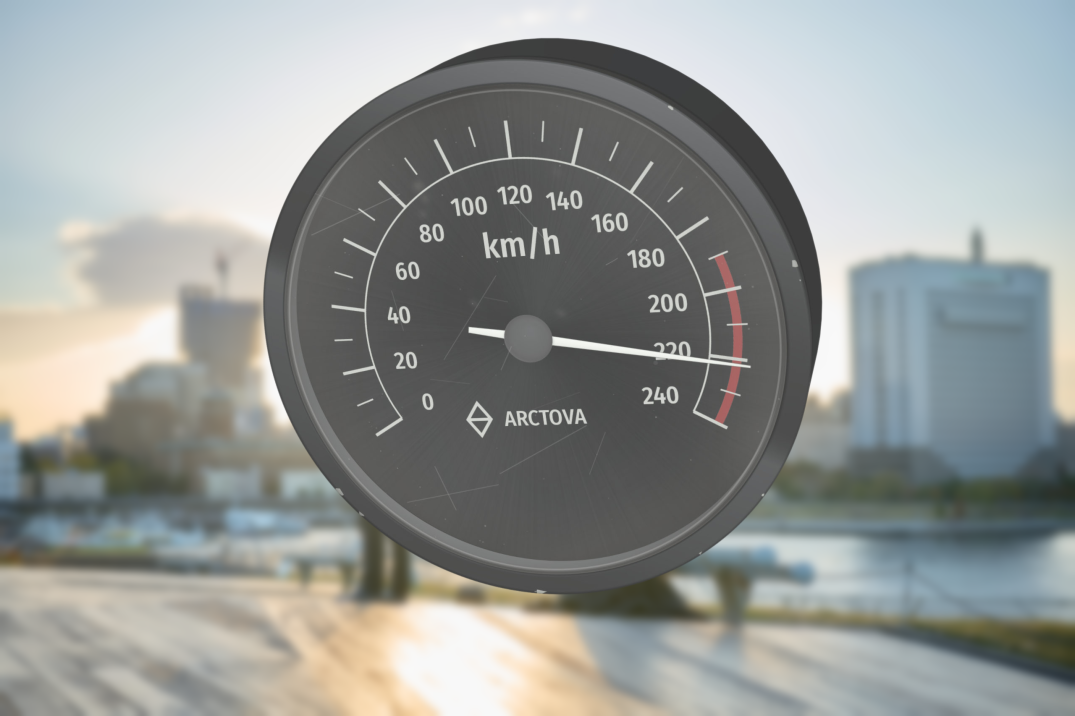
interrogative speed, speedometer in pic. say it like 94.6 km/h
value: 220 km/h
